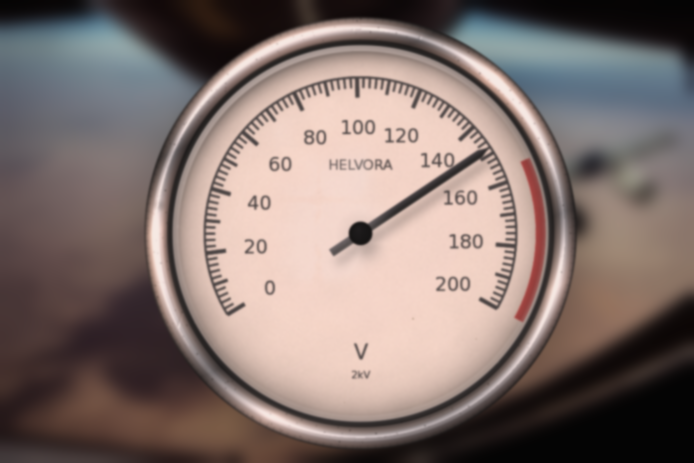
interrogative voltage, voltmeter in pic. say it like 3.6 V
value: 148 V
